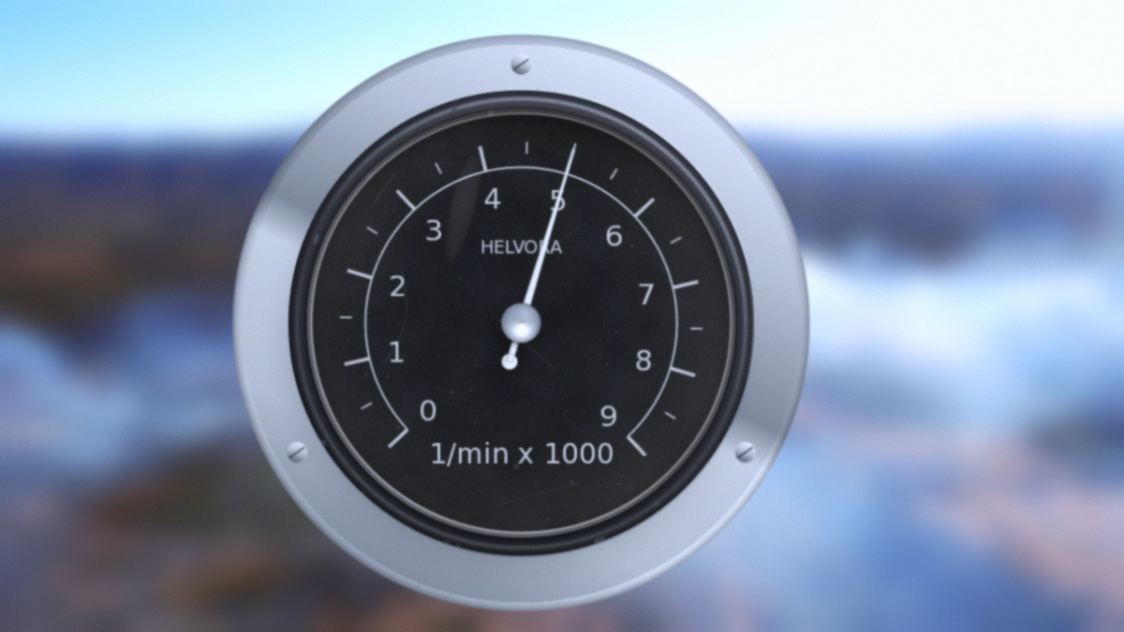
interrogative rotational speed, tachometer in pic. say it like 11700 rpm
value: 5000 rpm
